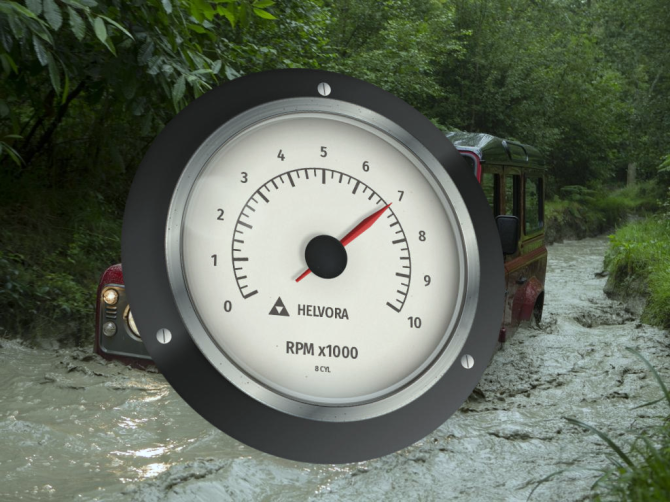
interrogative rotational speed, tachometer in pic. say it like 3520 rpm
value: 7000 rpm
